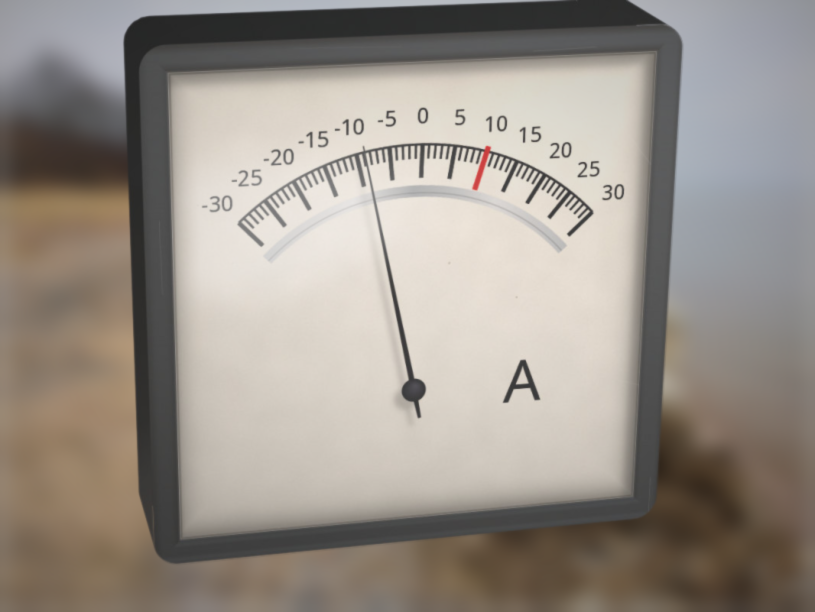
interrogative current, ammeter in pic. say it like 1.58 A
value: -9 A
